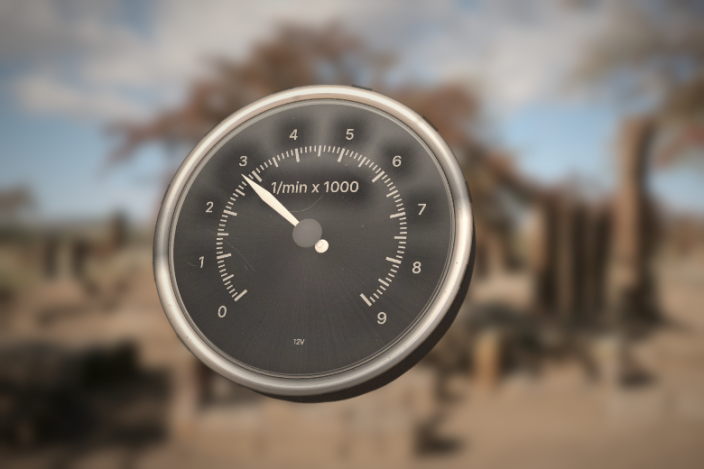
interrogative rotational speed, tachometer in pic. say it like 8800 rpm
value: 2800 rpm
